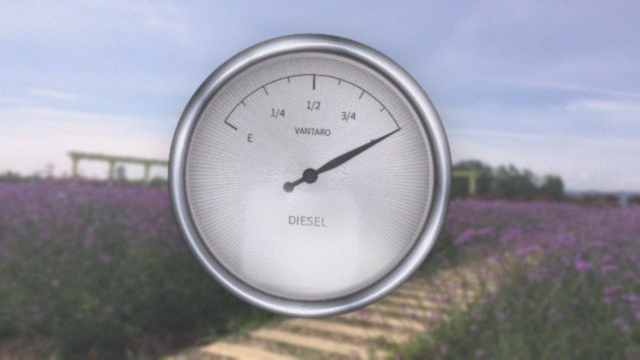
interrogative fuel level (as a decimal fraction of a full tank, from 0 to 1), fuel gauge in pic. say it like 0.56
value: 1
